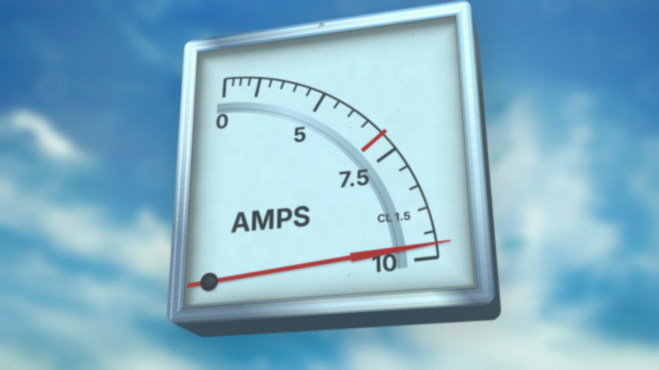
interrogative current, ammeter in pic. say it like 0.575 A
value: 9.75 A
